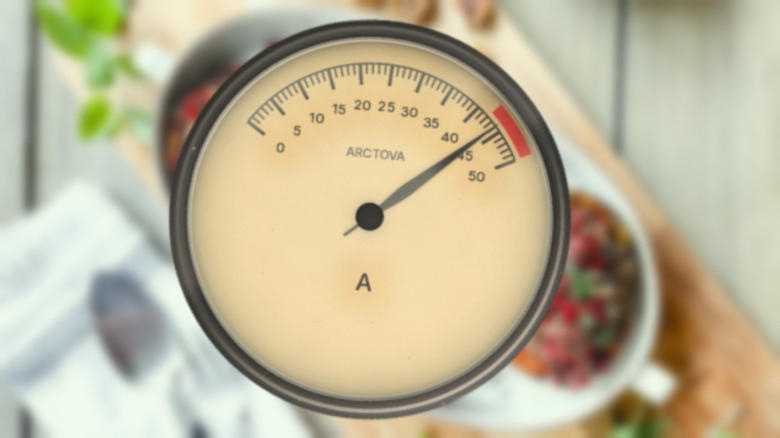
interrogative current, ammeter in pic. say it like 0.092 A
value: 44 A
